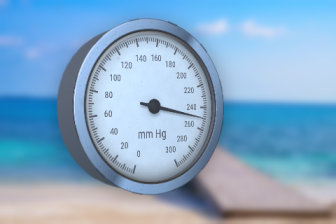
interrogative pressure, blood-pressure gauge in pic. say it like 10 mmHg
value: 250 mmHg
